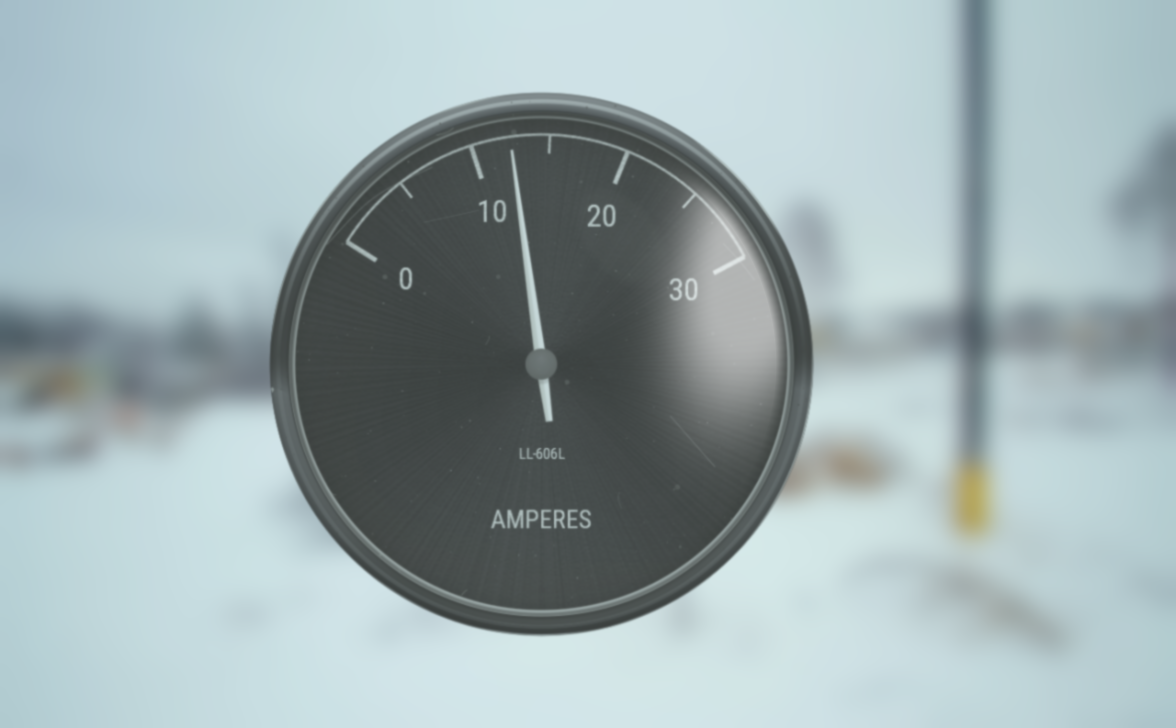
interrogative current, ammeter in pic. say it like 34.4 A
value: 12.5 A
